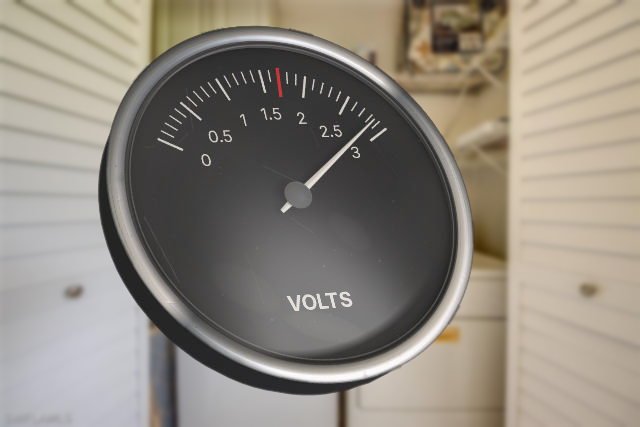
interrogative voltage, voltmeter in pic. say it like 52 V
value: 2.85 V
